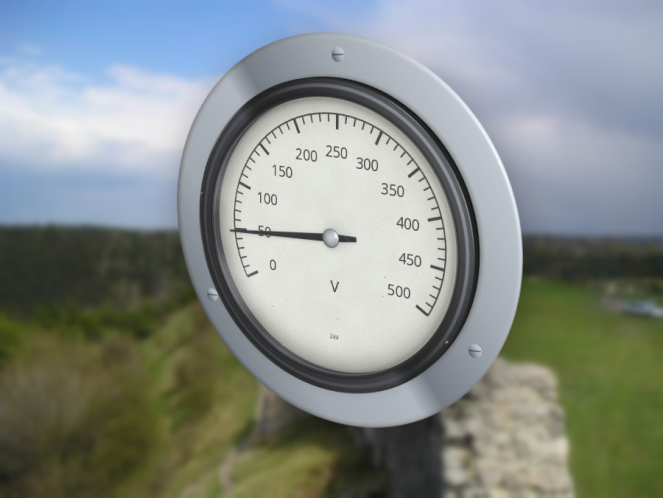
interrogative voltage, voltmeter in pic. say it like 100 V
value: 50 V
